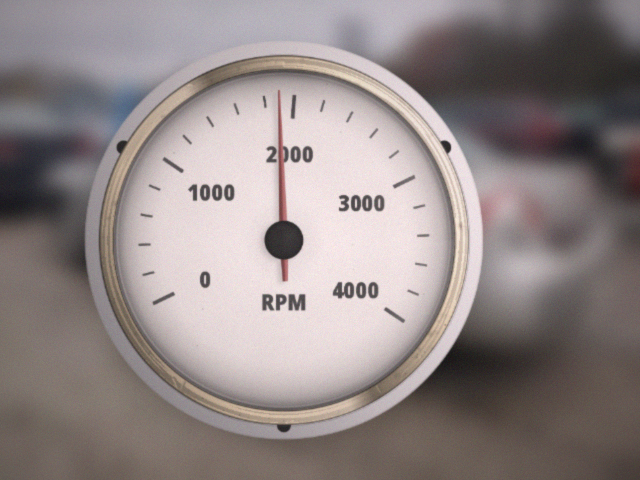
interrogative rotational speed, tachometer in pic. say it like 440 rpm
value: 1900 rpm
